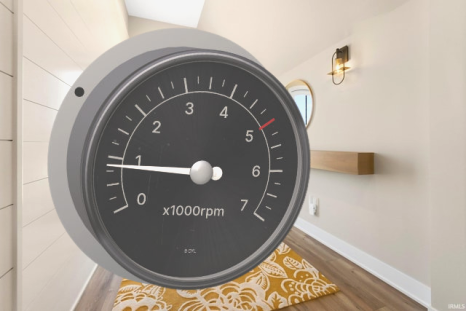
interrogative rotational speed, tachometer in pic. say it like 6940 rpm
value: 875 rpm
